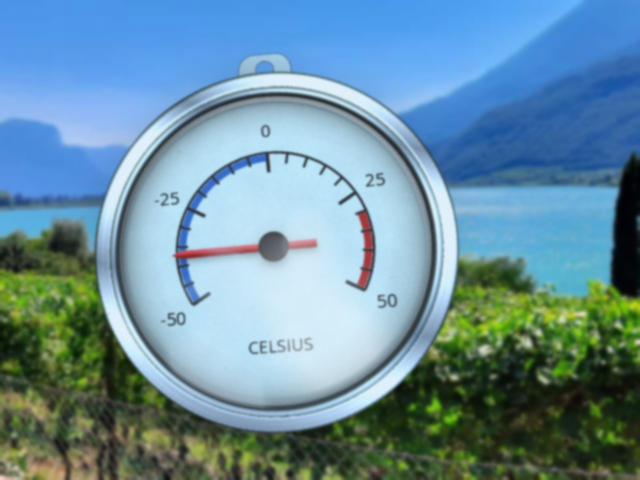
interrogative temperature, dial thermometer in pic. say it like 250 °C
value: -37.5 °C
